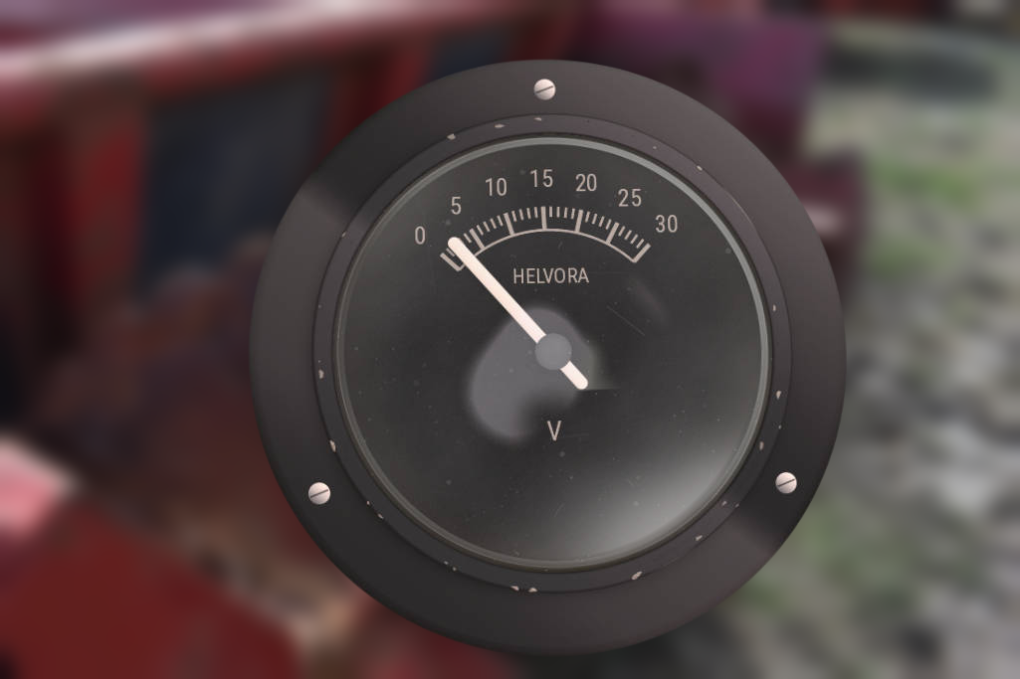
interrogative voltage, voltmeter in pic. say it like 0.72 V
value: 2 V
